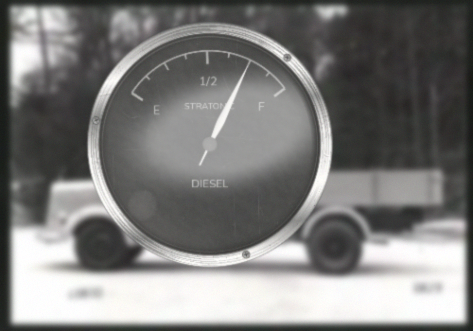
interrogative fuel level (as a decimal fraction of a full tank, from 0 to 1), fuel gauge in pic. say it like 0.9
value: 0.75
